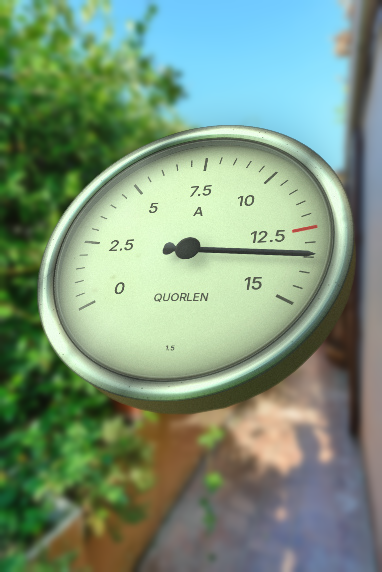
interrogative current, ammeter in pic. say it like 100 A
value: 13.5 A
